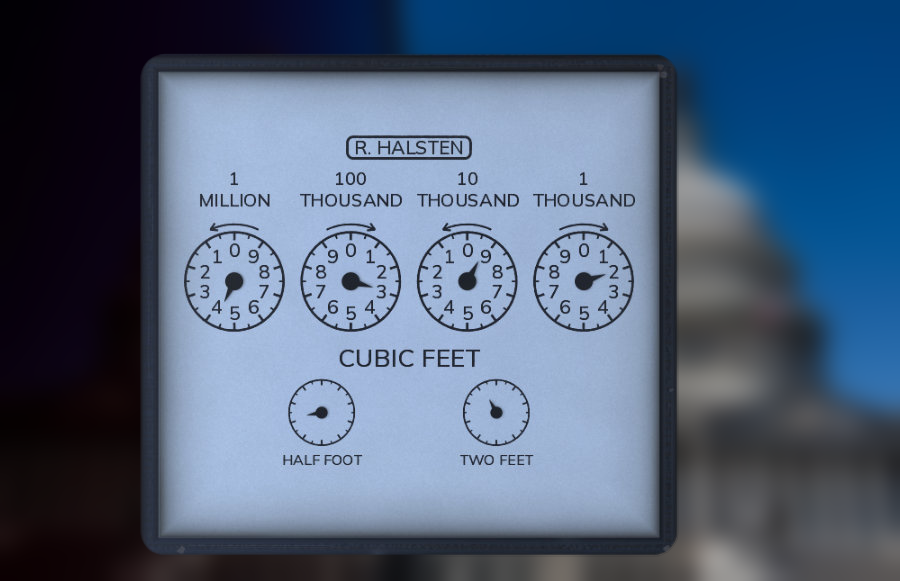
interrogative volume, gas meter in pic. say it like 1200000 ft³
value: 429200 ft³
